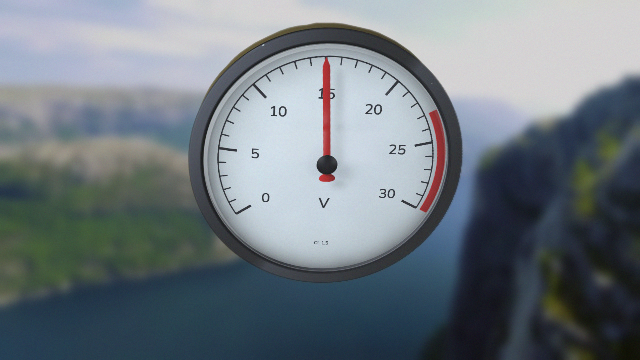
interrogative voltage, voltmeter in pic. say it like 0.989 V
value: 15 V
